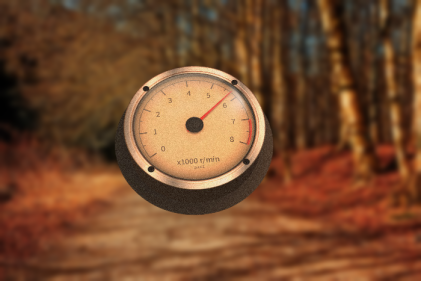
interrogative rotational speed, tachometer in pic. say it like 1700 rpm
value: 5750 rpm
